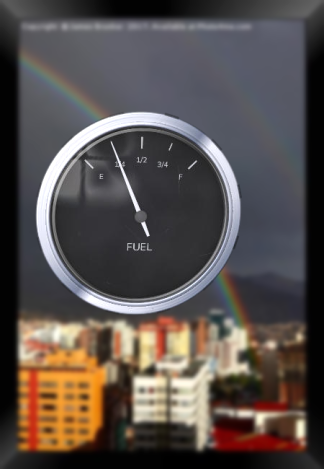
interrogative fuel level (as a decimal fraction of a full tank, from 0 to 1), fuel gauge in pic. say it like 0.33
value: 0.25
